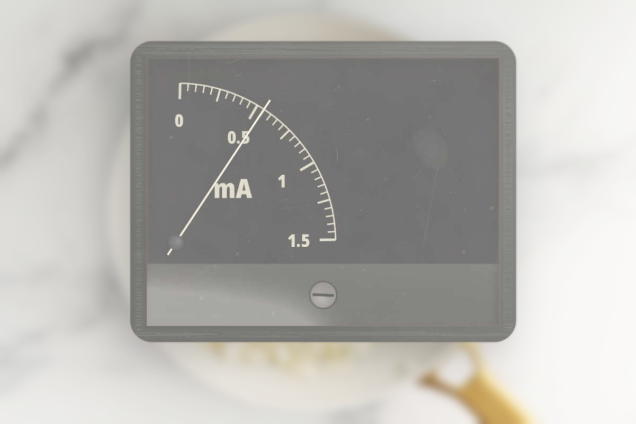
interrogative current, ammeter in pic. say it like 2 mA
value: 0.55 mA
